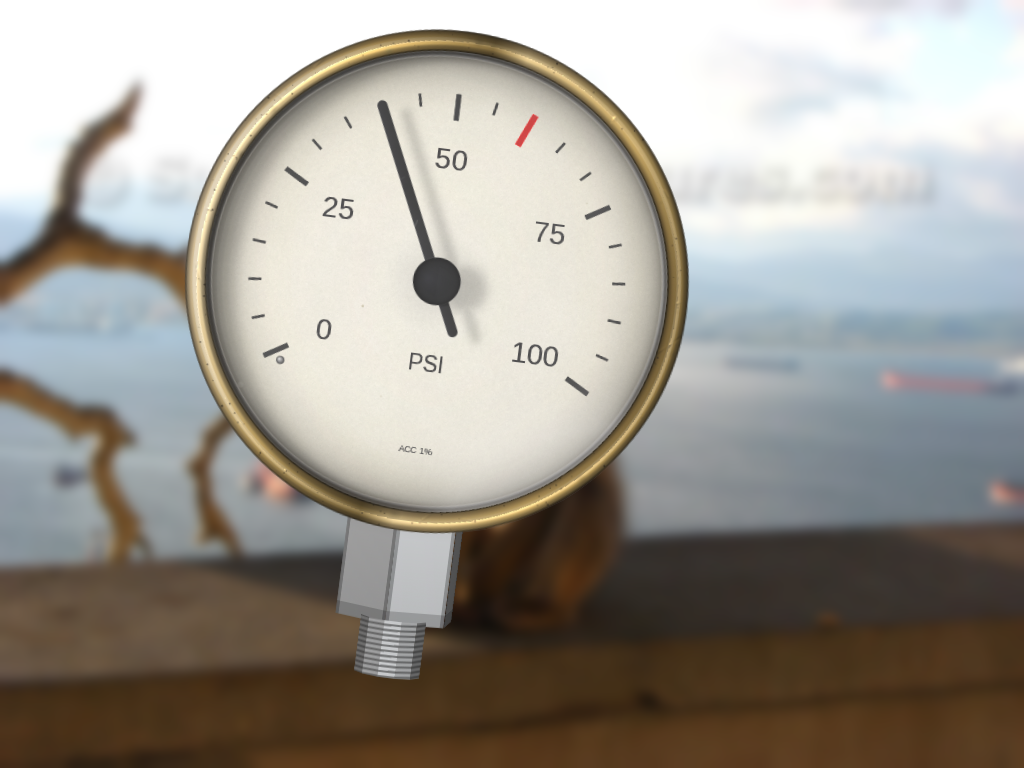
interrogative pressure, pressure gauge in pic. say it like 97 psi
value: 40 psi
